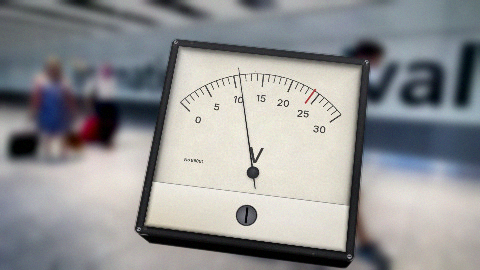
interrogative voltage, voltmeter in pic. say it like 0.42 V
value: 11 V
